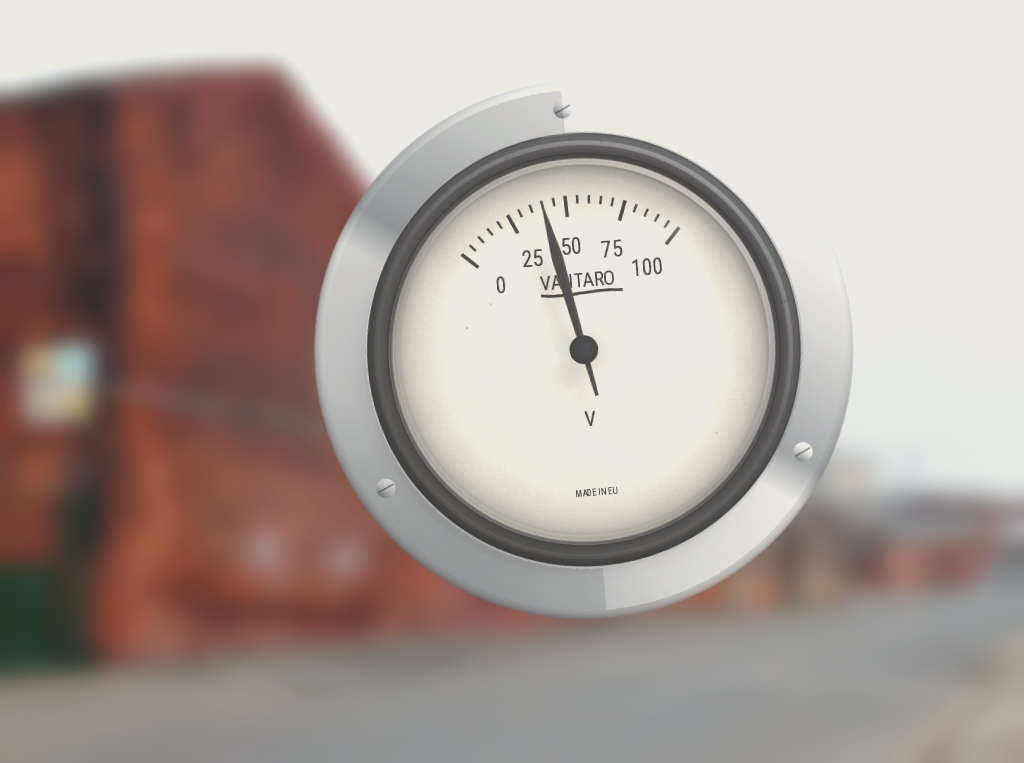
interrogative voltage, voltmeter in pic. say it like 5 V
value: 40 V
